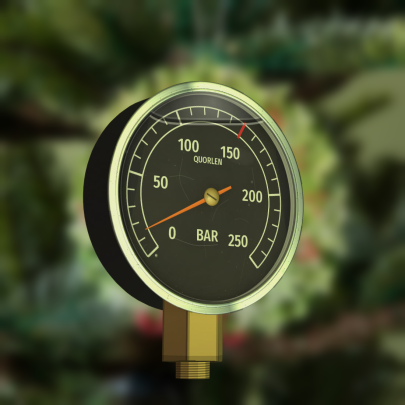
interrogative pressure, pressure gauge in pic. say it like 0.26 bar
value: 15 bar
